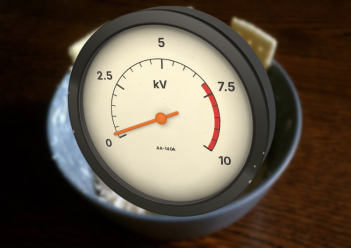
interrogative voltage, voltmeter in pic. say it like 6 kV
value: 0.25 kV
